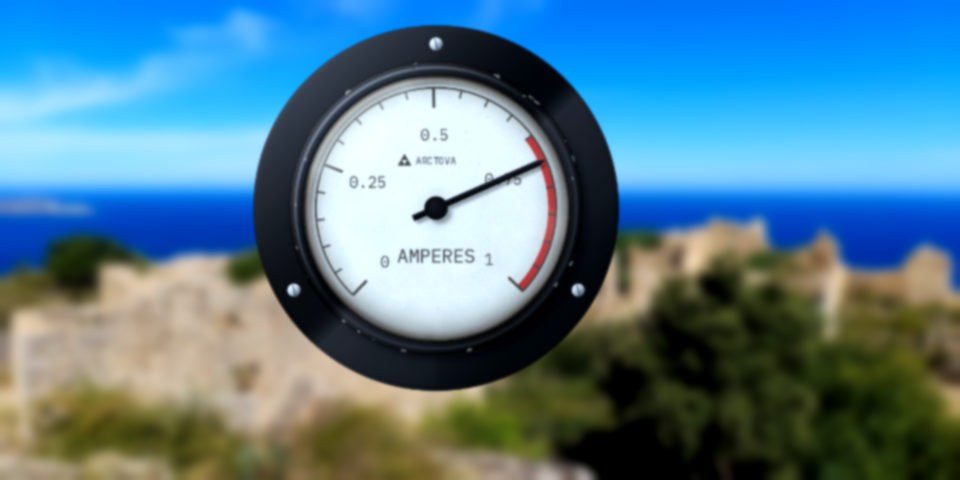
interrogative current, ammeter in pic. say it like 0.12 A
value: 0.75 A
